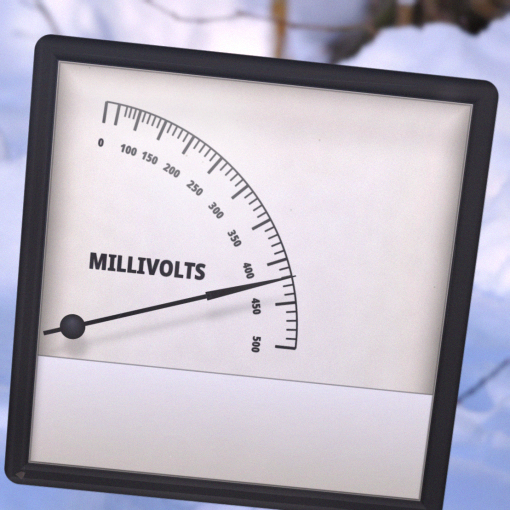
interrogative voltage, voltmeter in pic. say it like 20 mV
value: 420 mV
